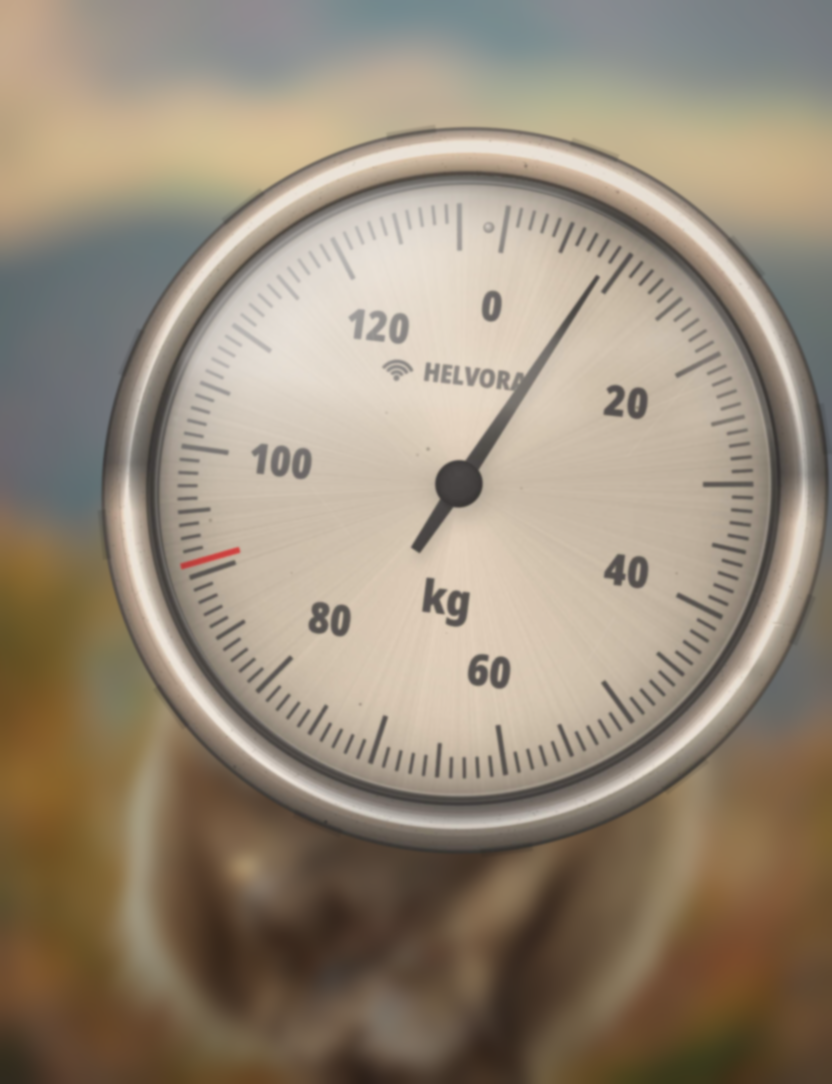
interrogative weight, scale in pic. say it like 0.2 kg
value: 9 kg
